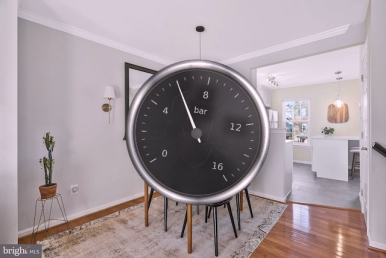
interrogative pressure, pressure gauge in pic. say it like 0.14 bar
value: 6 bar
